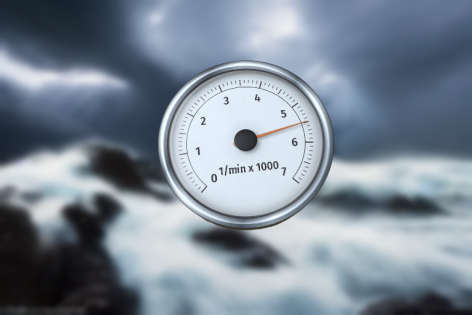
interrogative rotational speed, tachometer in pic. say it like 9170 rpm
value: 5500 rpm
